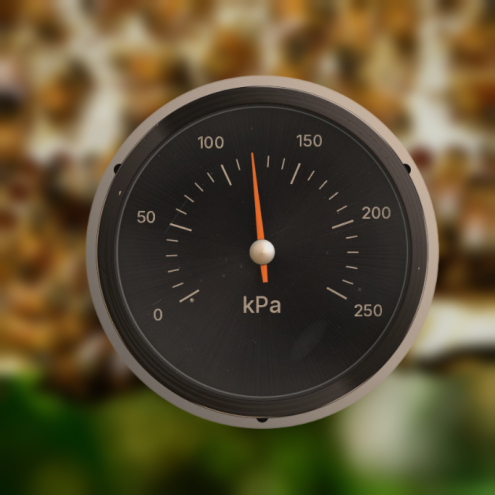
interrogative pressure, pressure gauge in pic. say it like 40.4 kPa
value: 120 kPa
